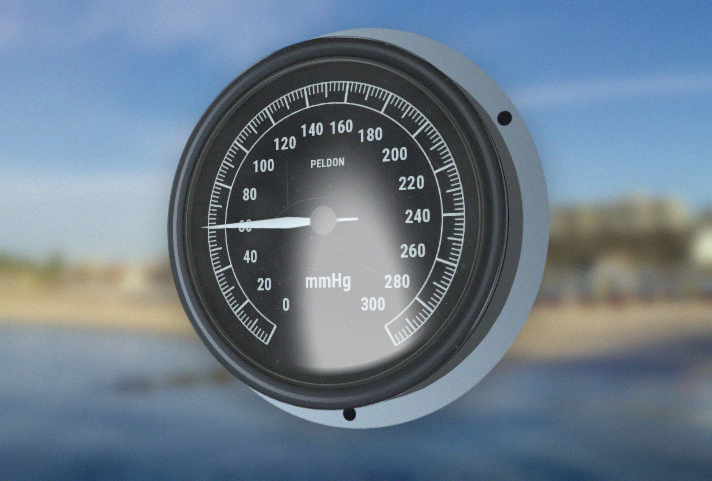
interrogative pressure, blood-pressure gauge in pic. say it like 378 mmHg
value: 60 mmHg
